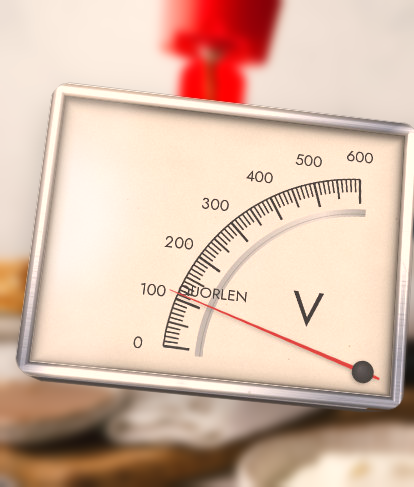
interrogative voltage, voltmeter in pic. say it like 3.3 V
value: 110 V
